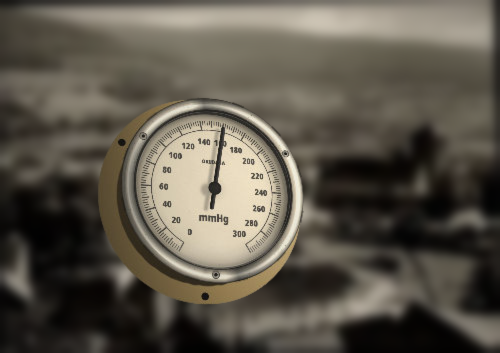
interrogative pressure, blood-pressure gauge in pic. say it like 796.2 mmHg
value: 160 mmHg
